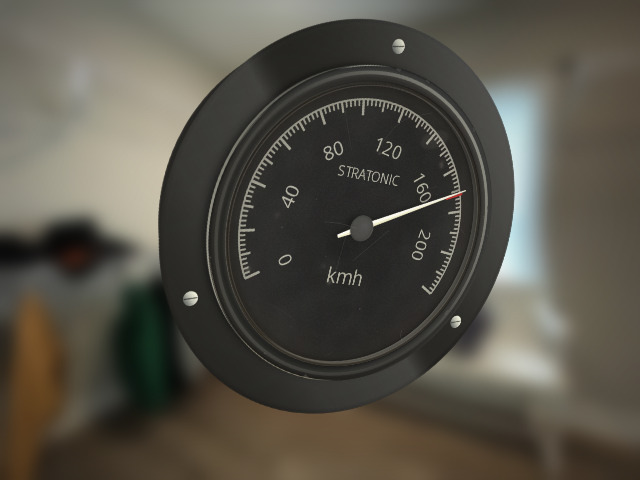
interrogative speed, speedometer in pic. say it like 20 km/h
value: 170 km/h
